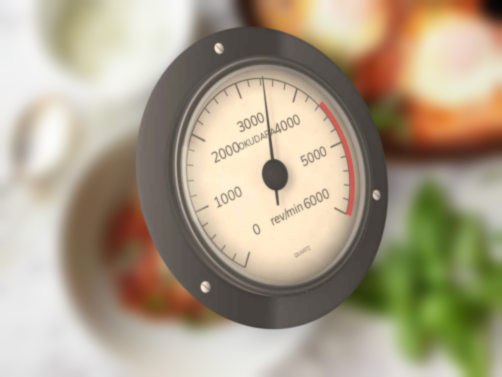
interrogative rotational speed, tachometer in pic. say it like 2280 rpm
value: 3400 rpm
